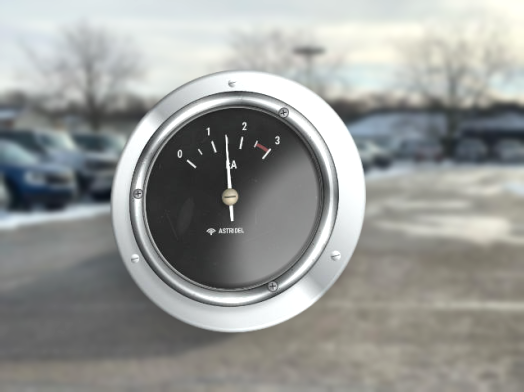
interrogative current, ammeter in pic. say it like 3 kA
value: 1.5 kA
